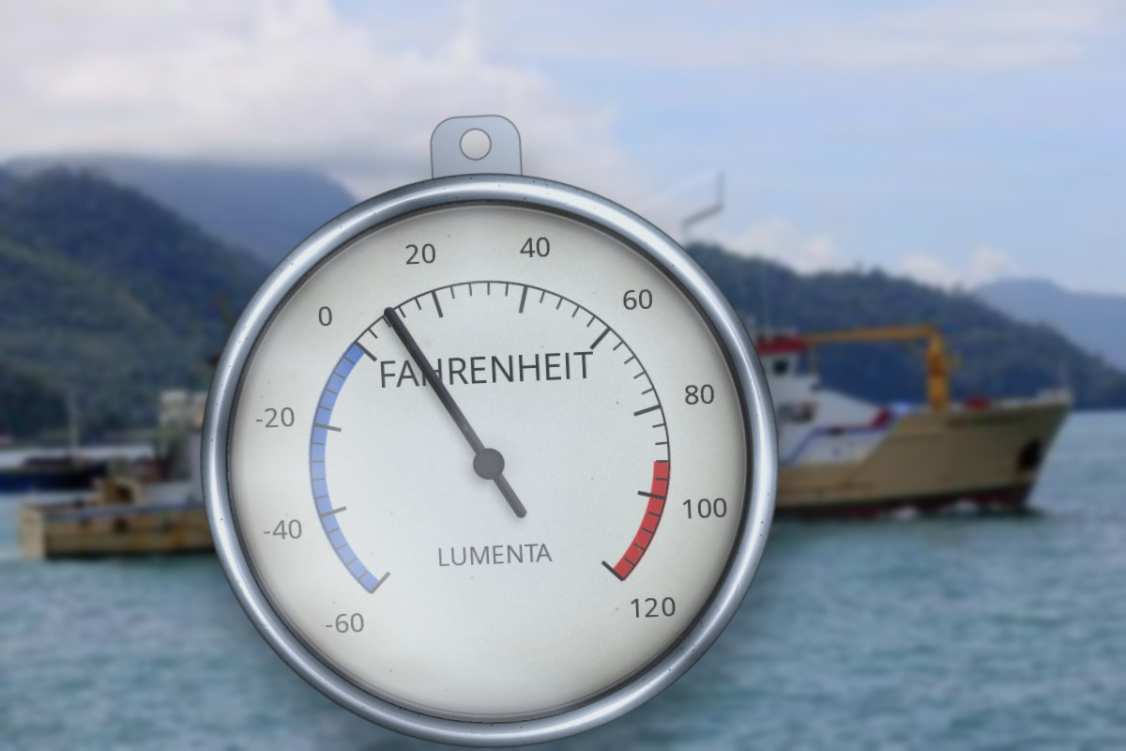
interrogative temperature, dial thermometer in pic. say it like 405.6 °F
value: 10 °F
